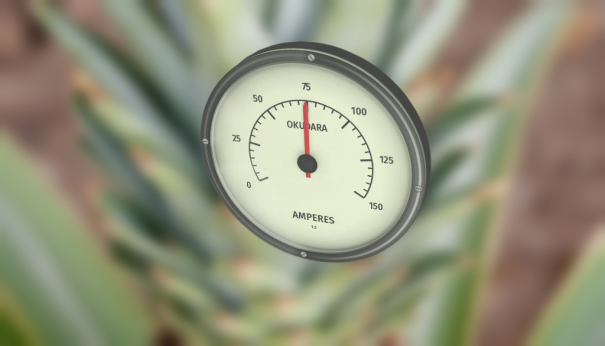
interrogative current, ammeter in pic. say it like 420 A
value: 75 A
